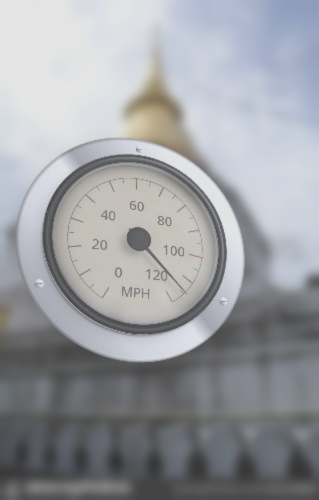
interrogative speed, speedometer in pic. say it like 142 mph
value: 115 mph
